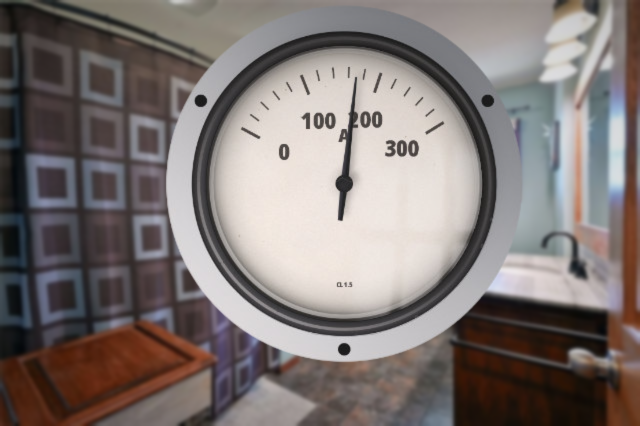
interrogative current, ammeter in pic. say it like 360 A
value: 170 A
